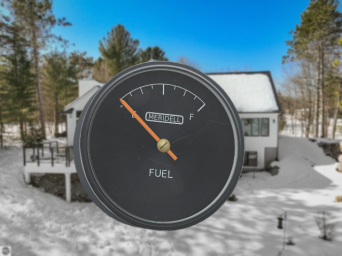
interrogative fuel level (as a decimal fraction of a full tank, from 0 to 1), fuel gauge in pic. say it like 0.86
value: 0
